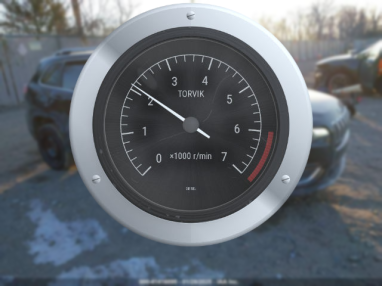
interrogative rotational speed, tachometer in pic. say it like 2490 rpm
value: 2100 rpm
